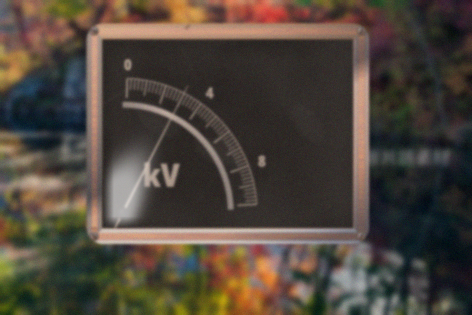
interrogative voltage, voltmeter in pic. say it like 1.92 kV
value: 3 kV
